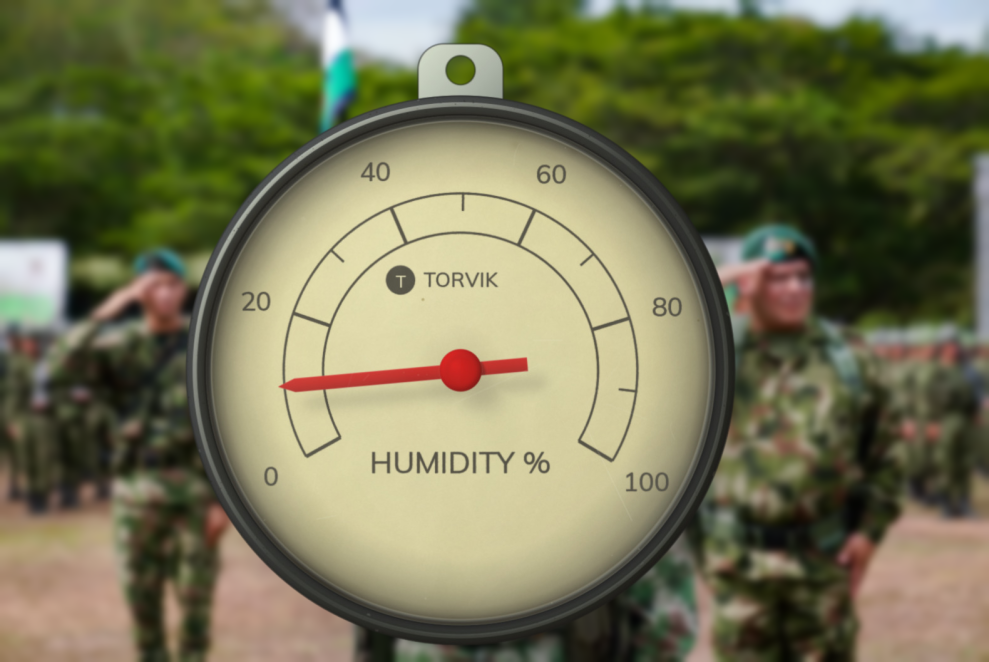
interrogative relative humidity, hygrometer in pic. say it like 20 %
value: 10 %
